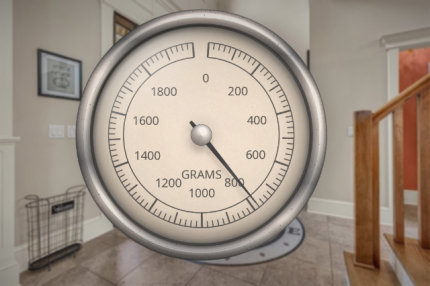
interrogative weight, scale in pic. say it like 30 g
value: 780 g
